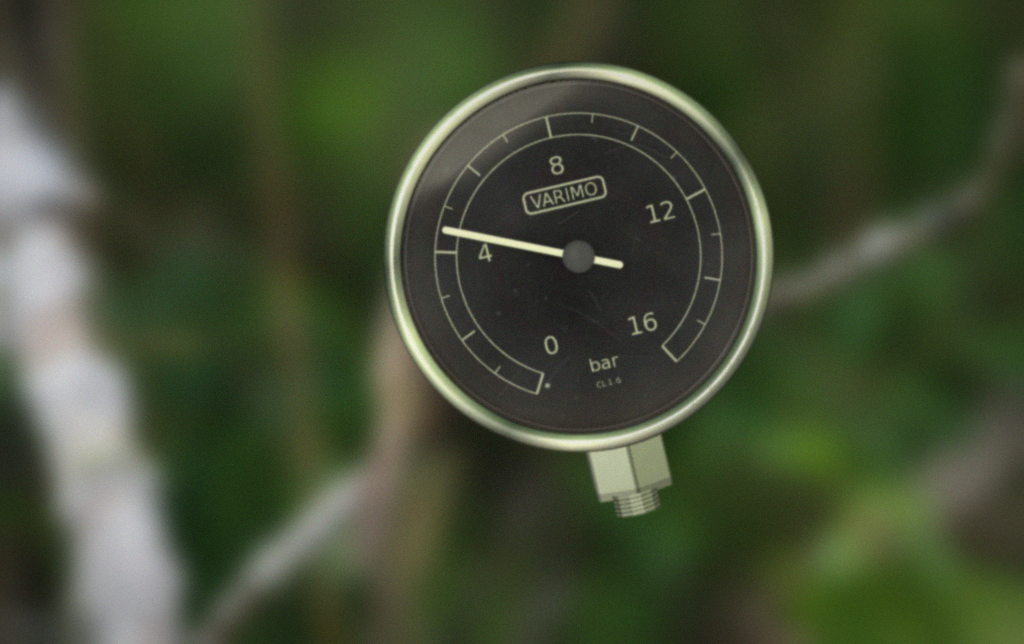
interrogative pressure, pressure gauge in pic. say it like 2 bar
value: 4.5 bar
